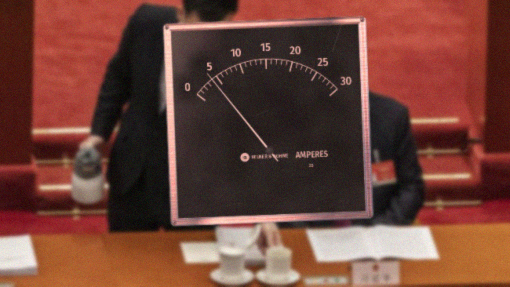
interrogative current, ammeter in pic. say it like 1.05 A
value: 4 A
